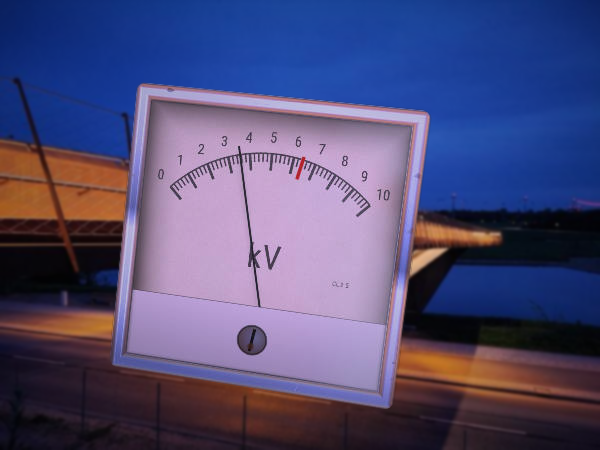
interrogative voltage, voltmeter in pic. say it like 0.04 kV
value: 3.6 kV
